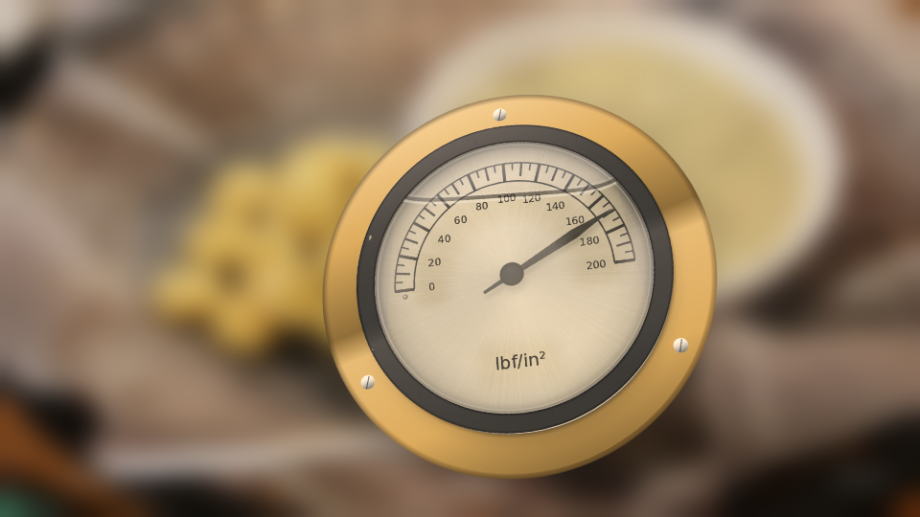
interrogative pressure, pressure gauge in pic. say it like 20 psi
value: 170 psi
